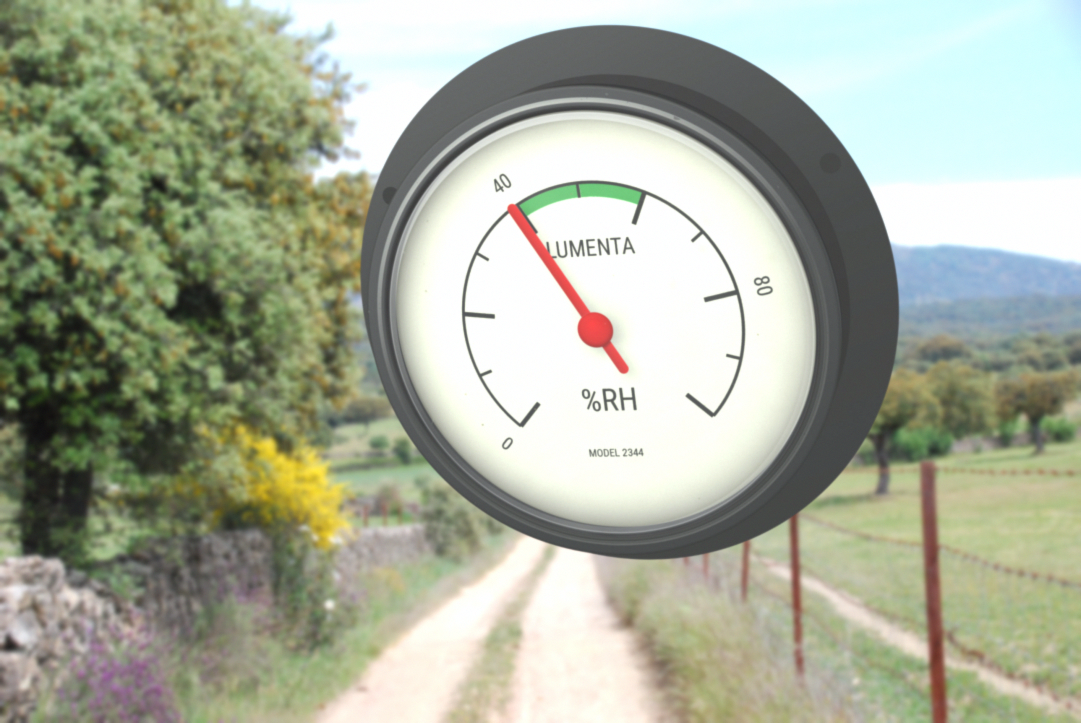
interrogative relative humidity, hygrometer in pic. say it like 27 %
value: 40 %
